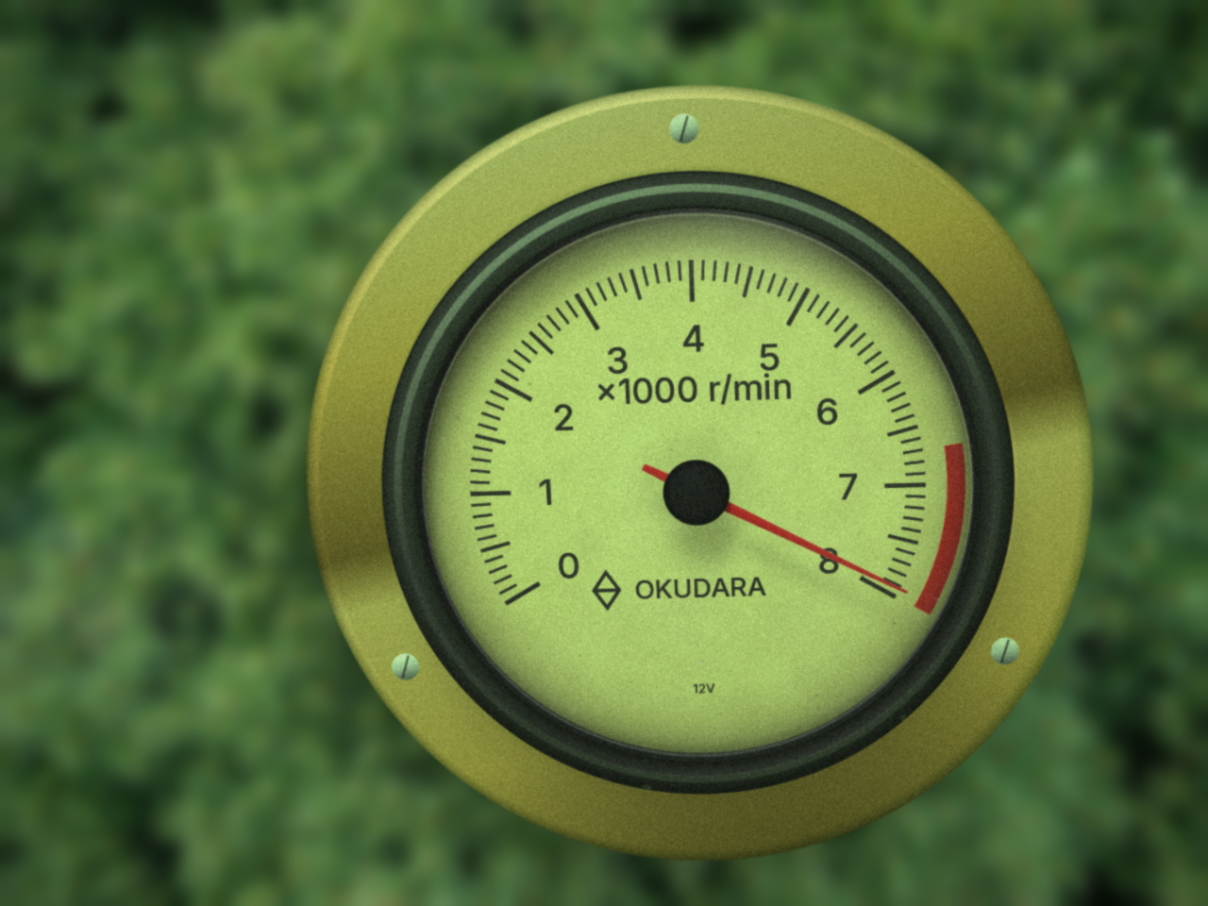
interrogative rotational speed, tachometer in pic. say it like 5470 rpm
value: 7900 rpm
